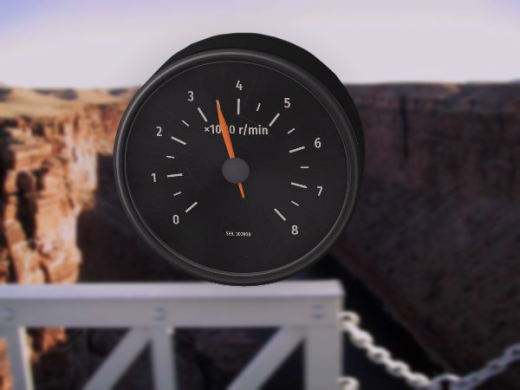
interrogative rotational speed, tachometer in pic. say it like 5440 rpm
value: 3500 rpm
